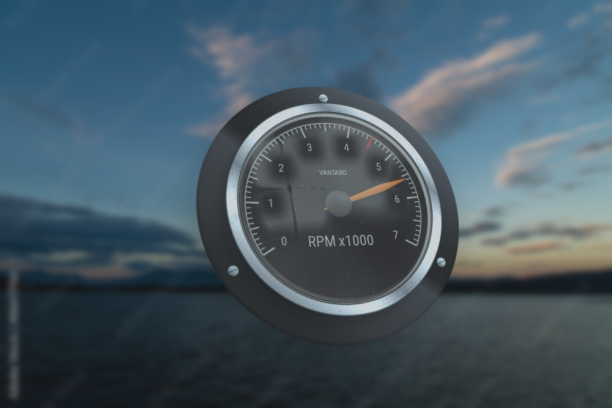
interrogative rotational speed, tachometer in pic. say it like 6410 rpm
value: 5600 rpm
